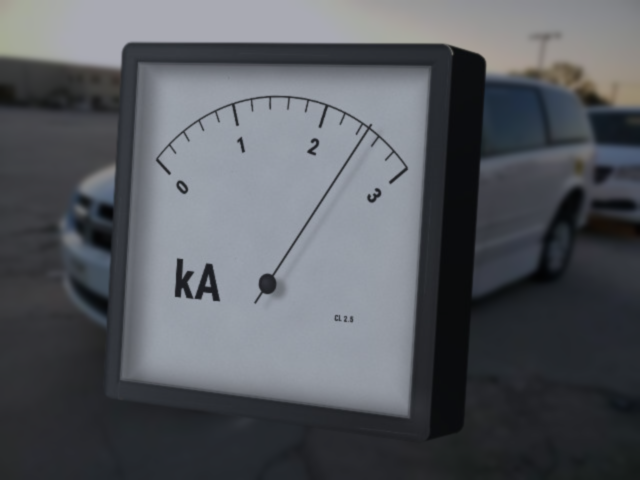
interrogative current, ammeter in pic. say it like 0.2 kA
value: 2.5 kA
